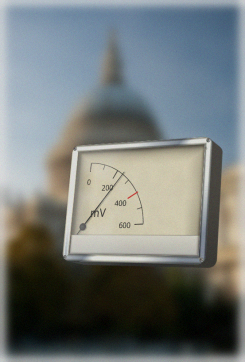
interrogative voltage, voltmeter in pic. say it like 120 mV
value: 250 mV
